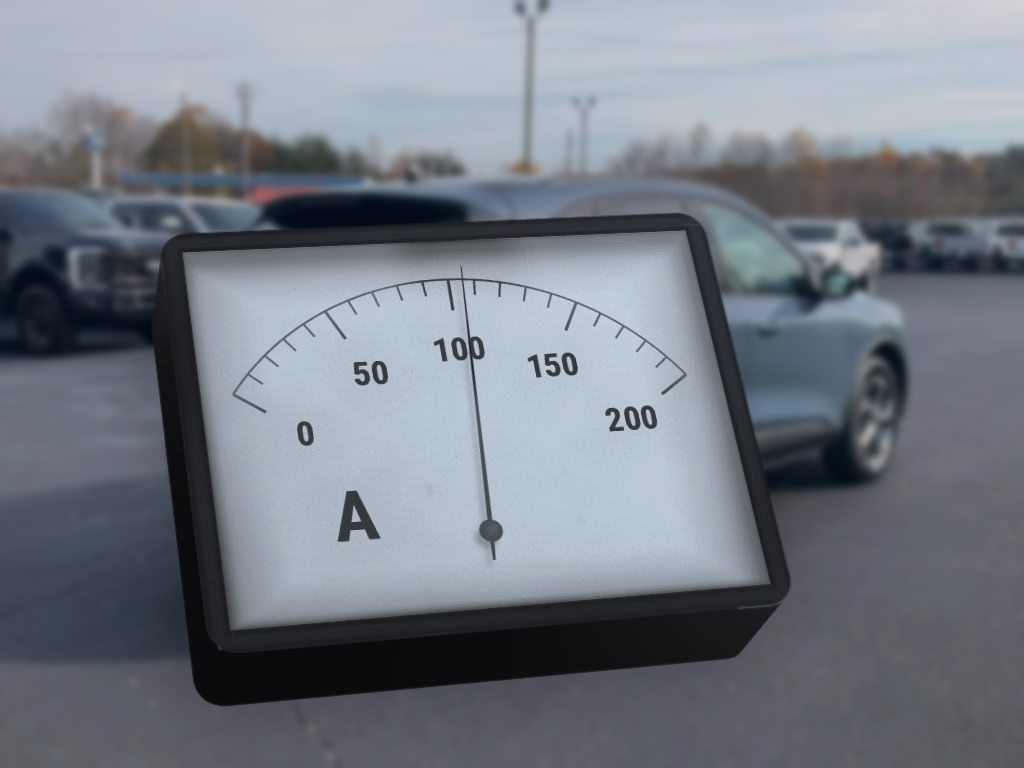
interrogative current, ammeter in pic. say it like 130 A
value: 105 A
